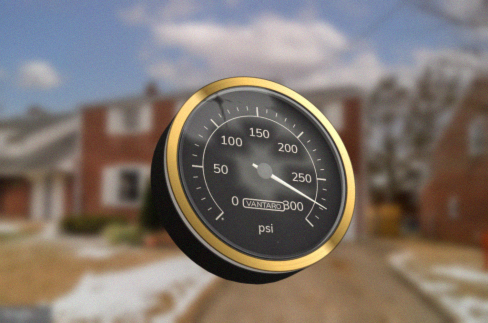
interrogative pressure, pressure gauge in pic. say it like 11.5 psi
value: 280 psi
